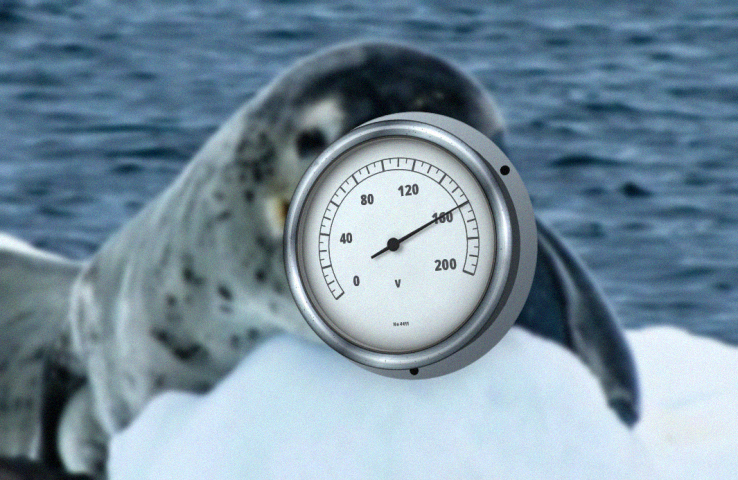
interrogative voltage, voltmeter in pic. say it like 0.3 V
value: 160 V
